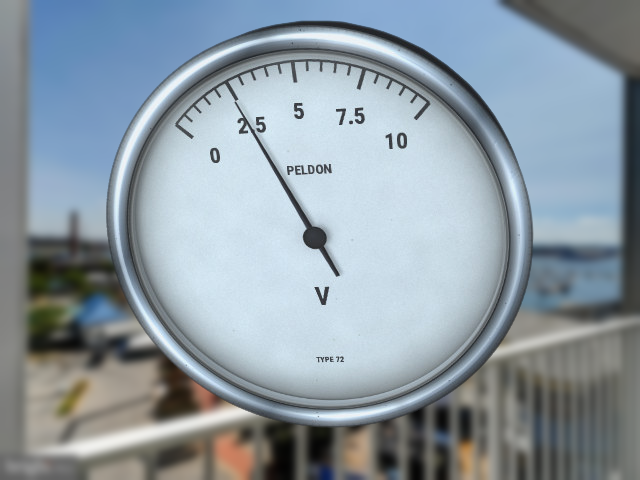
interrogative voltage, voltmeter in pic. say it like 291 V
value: 2.5 V
